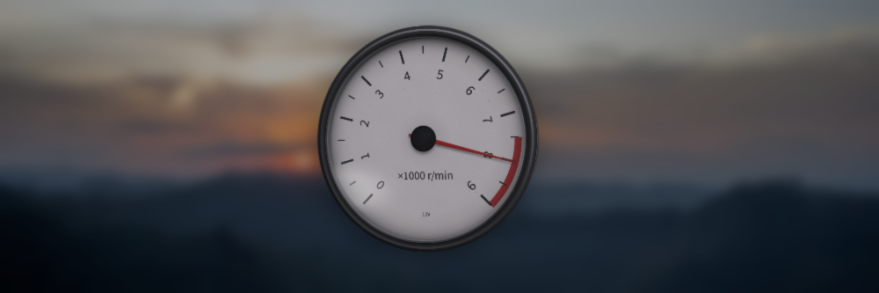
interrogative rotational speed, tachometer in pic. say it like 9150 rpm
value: 8000 rpm
